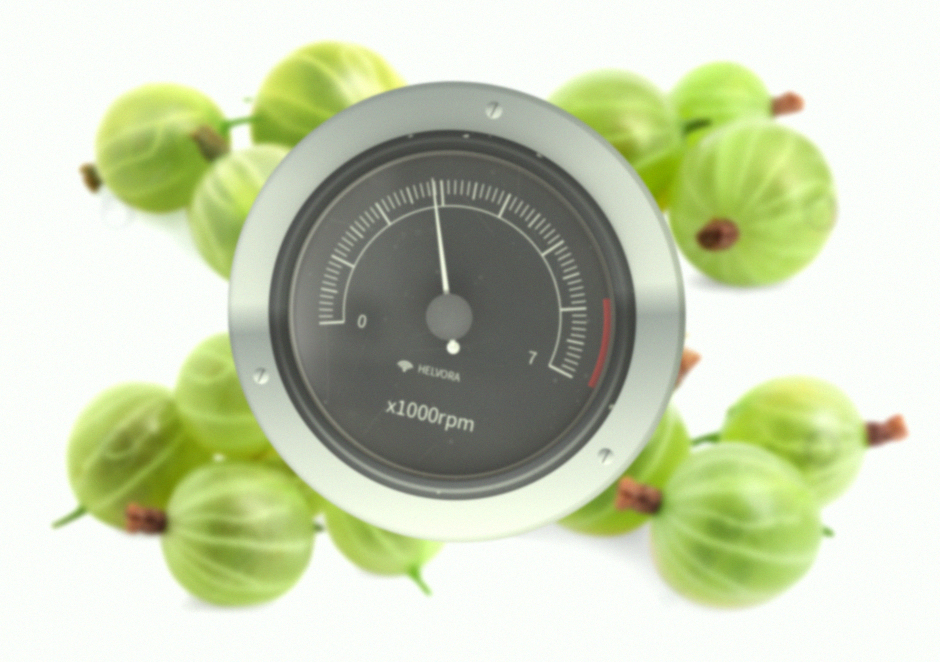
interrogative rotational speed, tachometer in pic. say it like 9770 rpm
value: 2900 rpm
